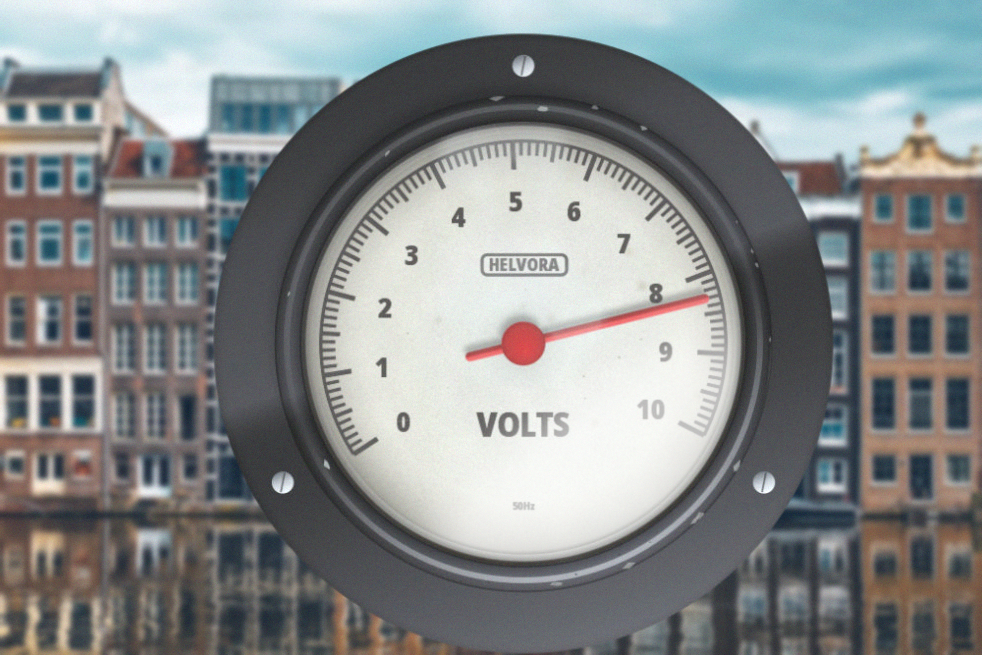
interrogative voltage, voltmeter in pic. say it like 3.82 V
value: 8.3 V
